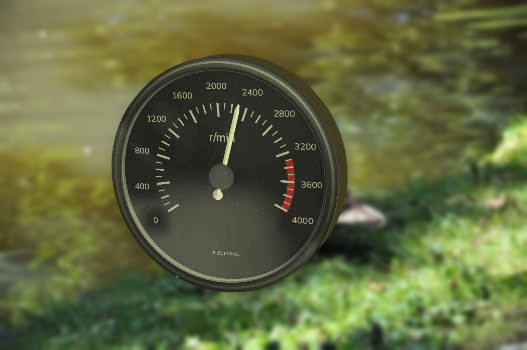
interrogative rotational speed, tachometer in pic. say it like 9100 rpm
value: 2300 rpm
